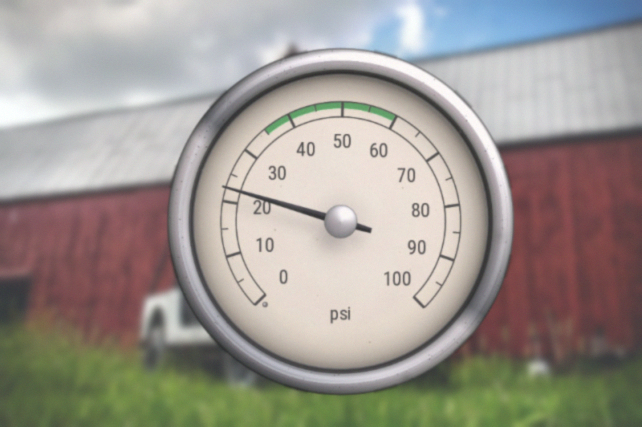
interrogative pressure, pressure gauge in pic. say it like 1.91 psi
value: 22.5 psi
